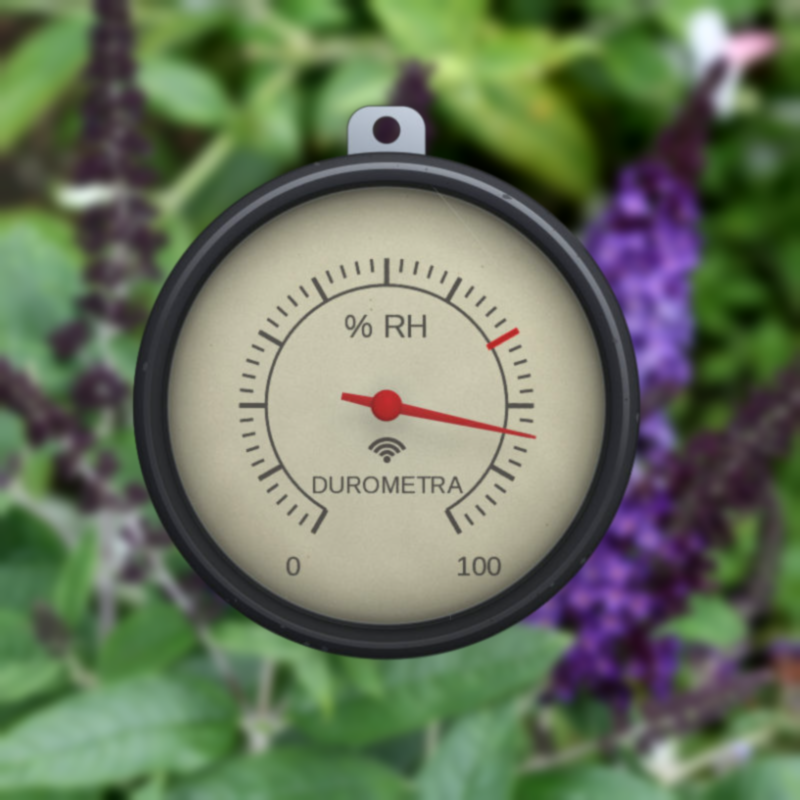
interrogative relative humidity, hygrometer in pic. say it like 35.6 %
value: 84 %
